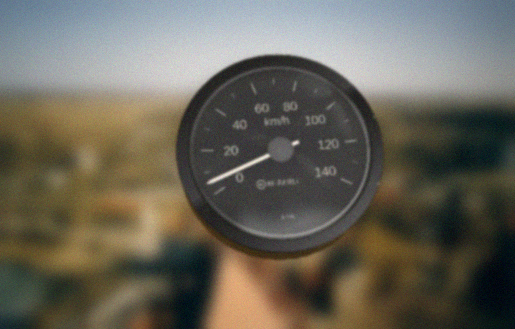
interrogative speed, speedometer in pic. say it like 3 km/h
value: 5 km/h
